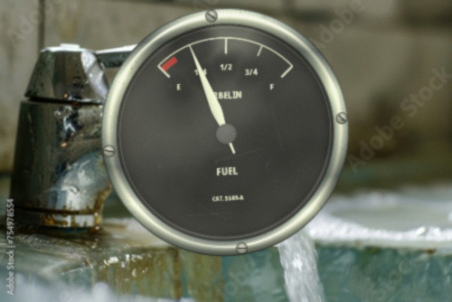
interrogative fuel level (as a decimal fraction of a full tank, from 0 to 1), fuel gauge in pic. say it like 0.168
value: 0.25
